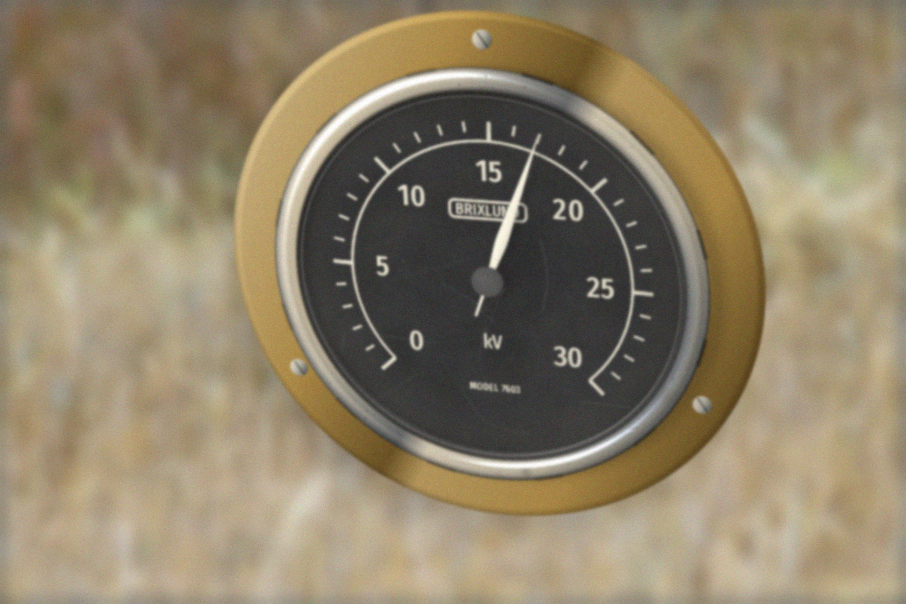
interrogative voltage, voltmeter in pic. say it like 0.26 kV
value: 17 kV
